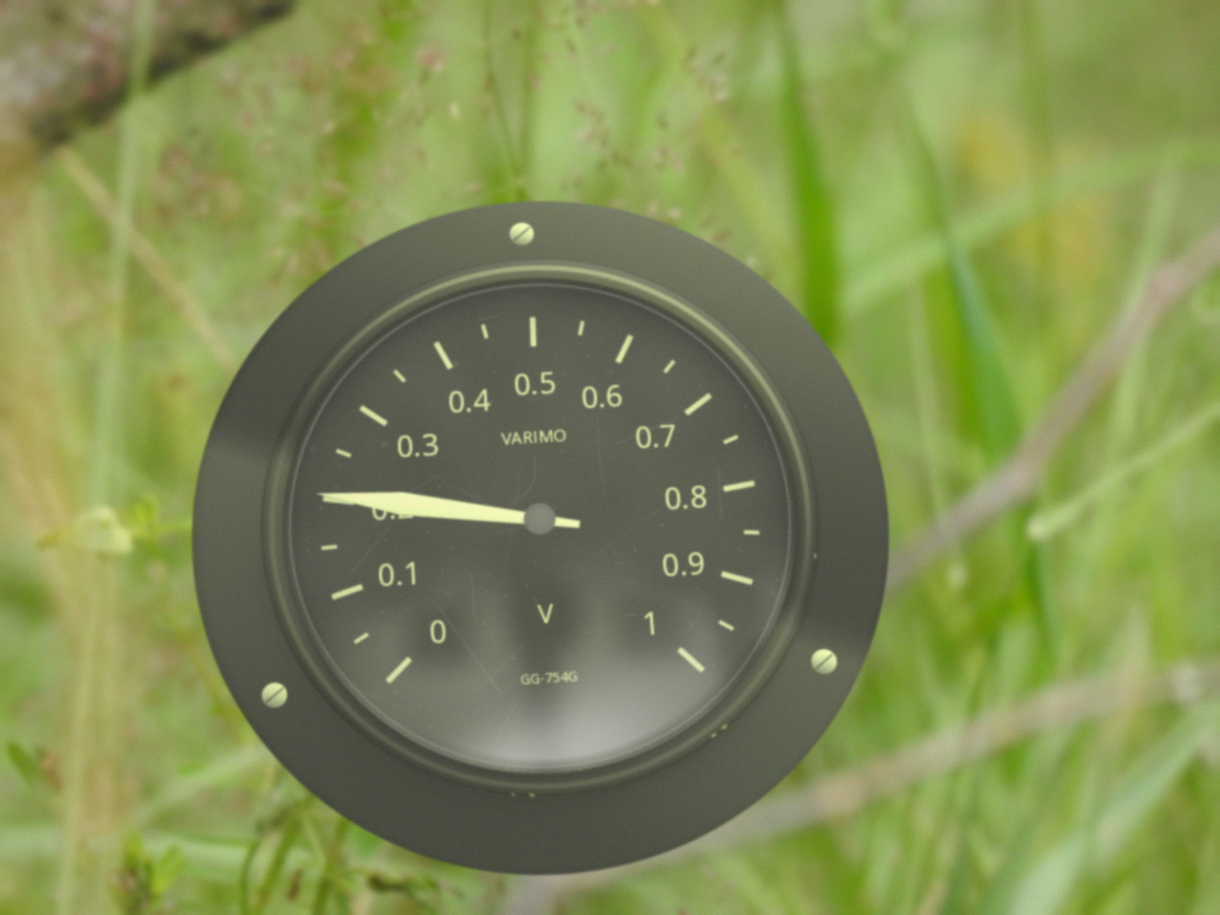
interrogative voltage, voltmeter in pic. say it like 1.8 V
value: 0.2 V
